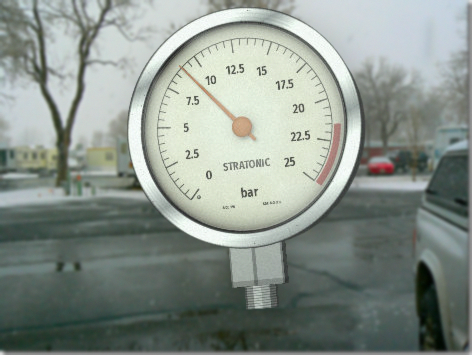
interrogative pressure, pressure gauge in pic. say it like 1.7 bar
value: 9 bar
